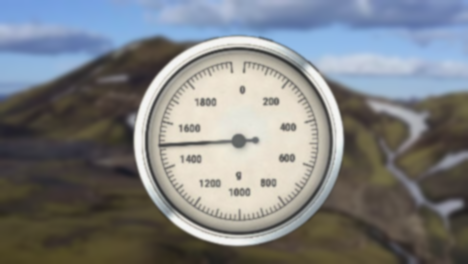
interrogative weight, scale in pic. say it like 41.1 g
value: 1500 g
